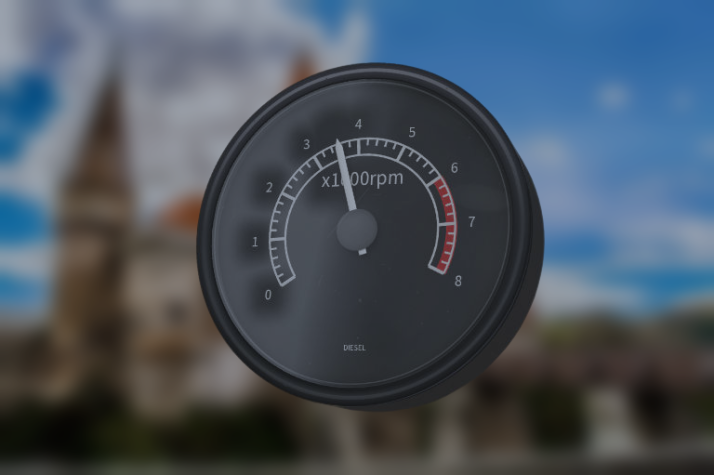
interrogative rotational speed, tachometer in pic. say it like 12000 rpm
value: 3600 rpm
